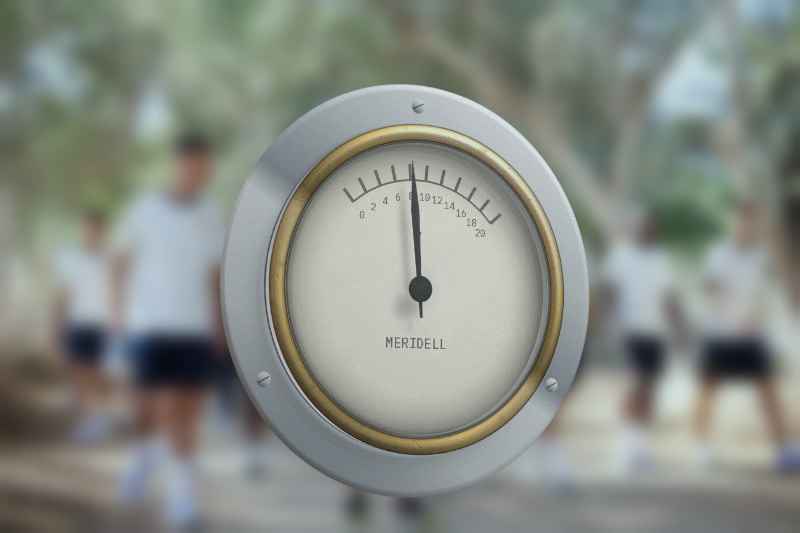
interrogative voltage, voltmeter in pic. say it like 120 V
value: 8 V
